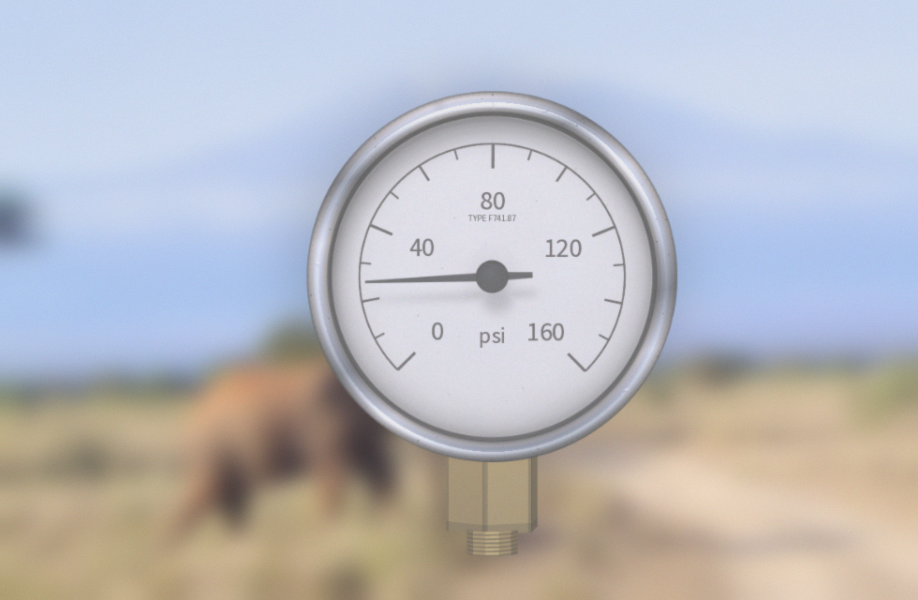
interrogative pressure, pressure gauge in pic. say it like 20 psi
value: 25 psi
